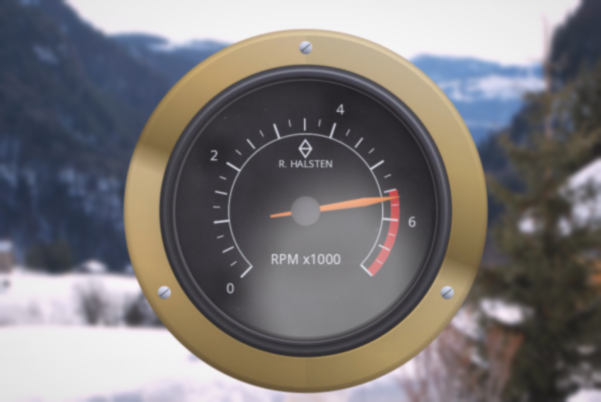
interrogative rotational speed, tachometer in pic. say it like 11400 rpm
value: 5625 rpm
